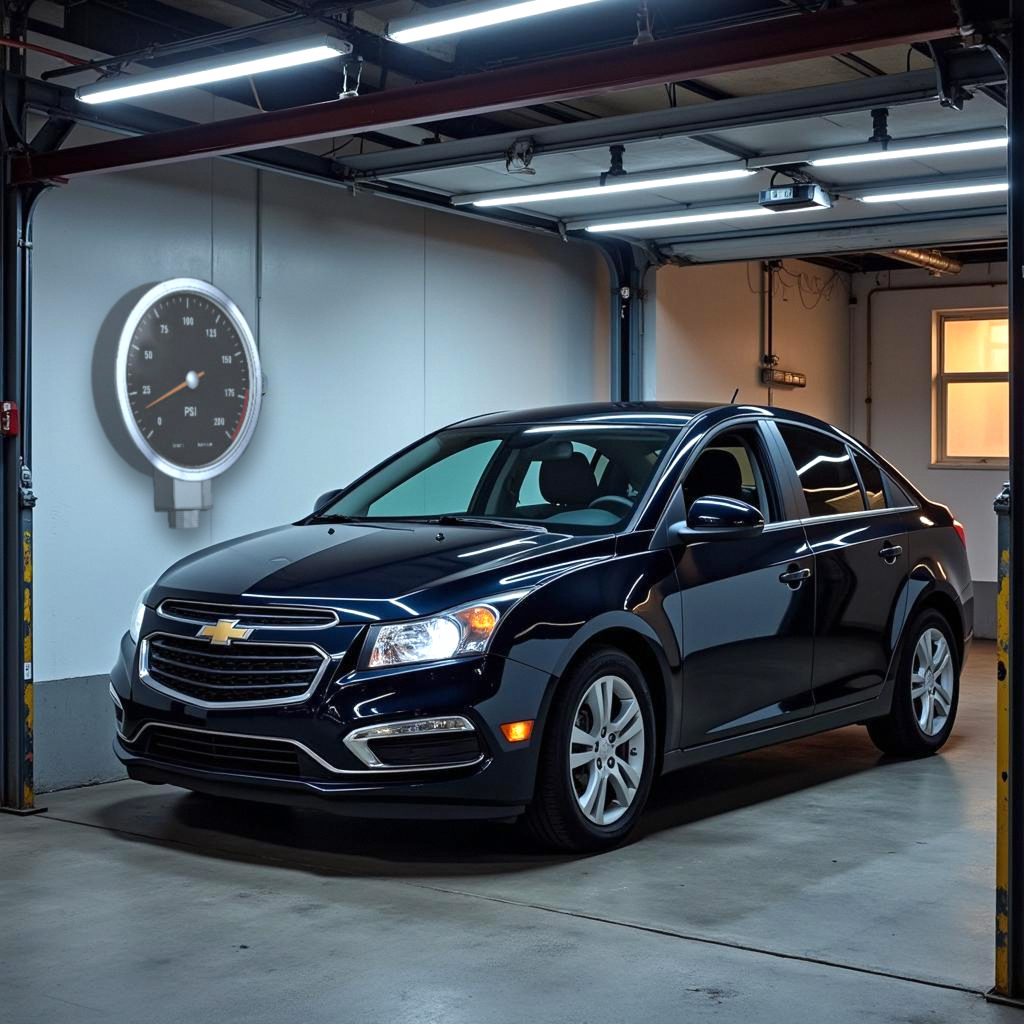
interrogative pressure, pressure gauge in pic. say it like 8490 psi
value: 15 psi
